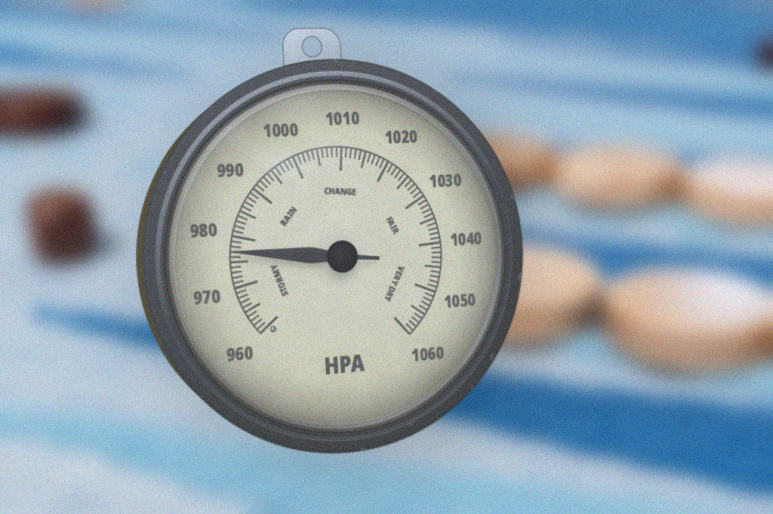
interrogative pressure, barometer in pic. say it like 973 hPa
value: 977 hPa
